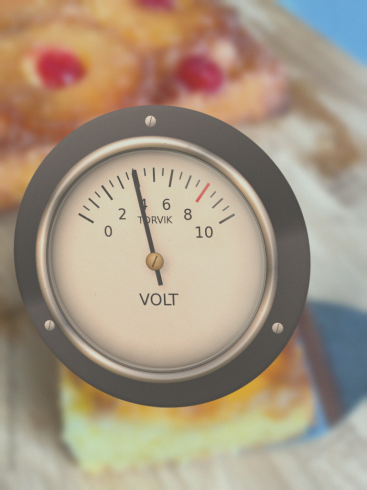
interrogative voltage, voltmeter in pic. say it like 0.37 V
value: 4 V
